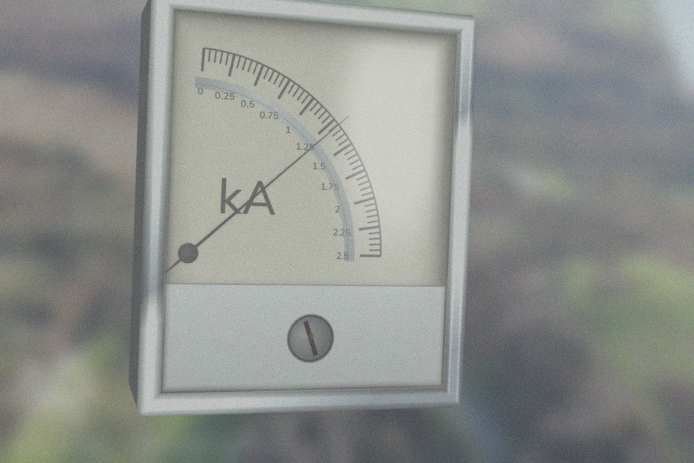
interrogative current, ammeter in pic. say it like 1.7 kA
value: 1.3 kA
